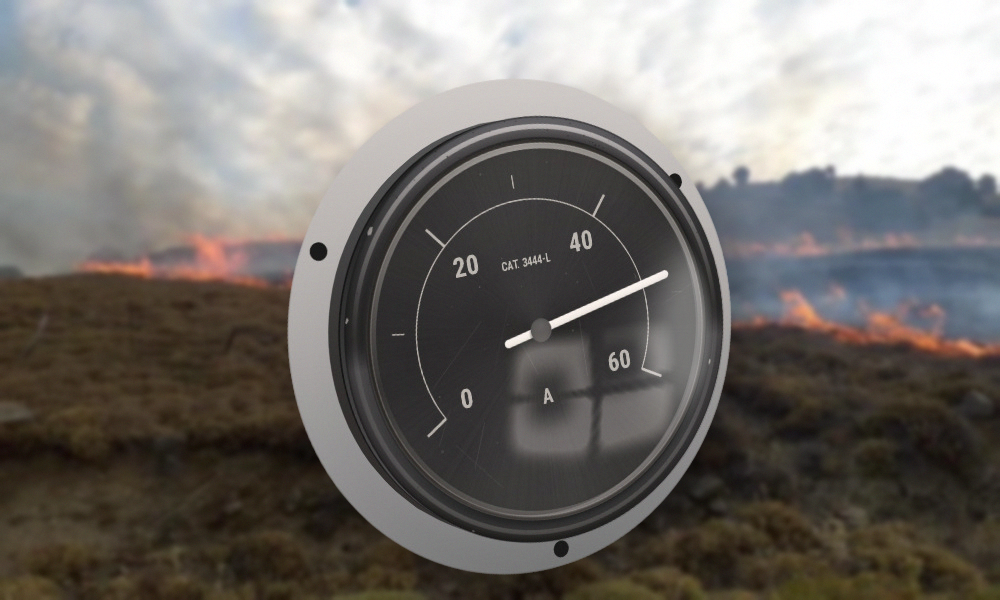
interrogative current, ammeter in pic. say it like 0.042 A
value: 50 A
